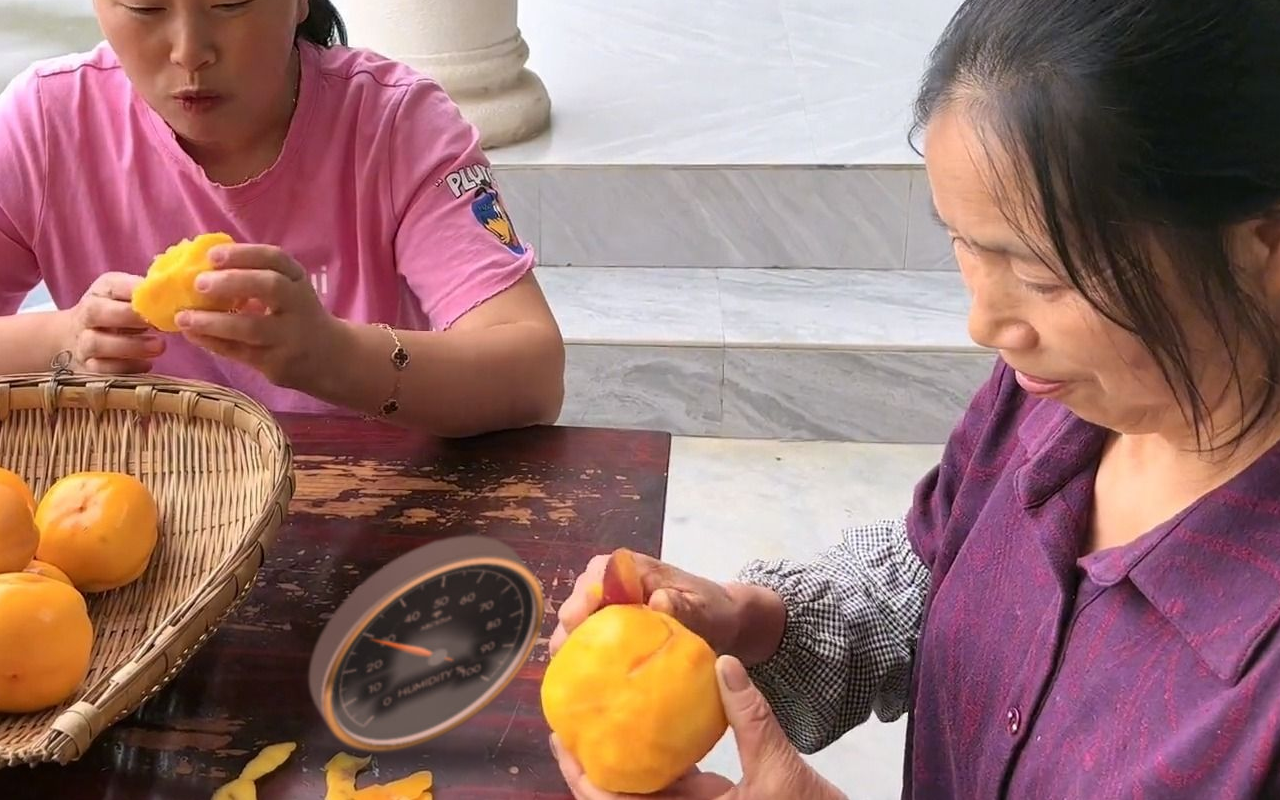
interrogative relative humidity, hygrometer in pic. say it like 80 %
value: 30 %
